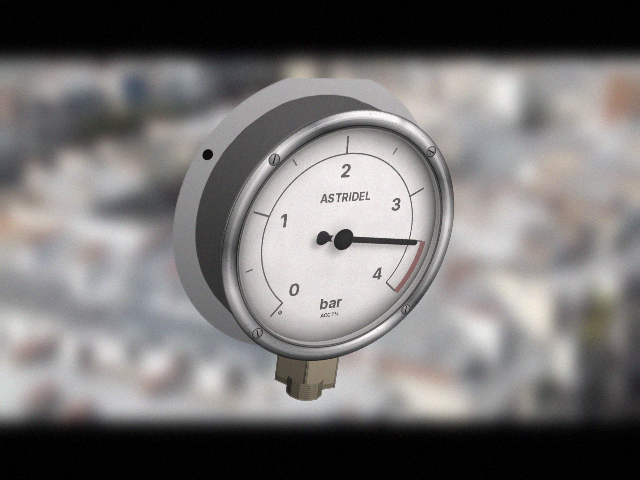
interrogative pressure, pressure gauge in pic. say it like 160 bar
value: 3.5 bar
